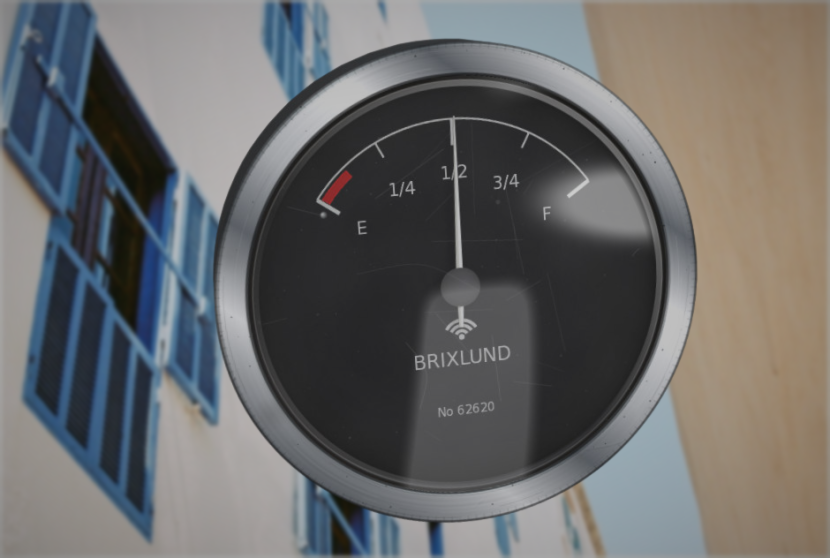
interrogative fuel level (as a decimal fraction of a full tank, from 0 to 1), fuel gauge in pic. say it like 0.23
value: 0.5
